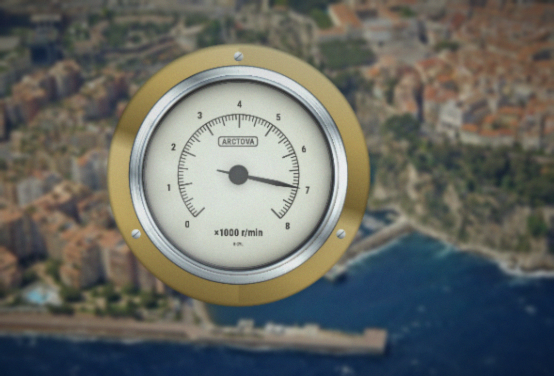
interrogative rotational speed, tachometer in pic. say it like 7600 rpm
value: 7000 rpm
